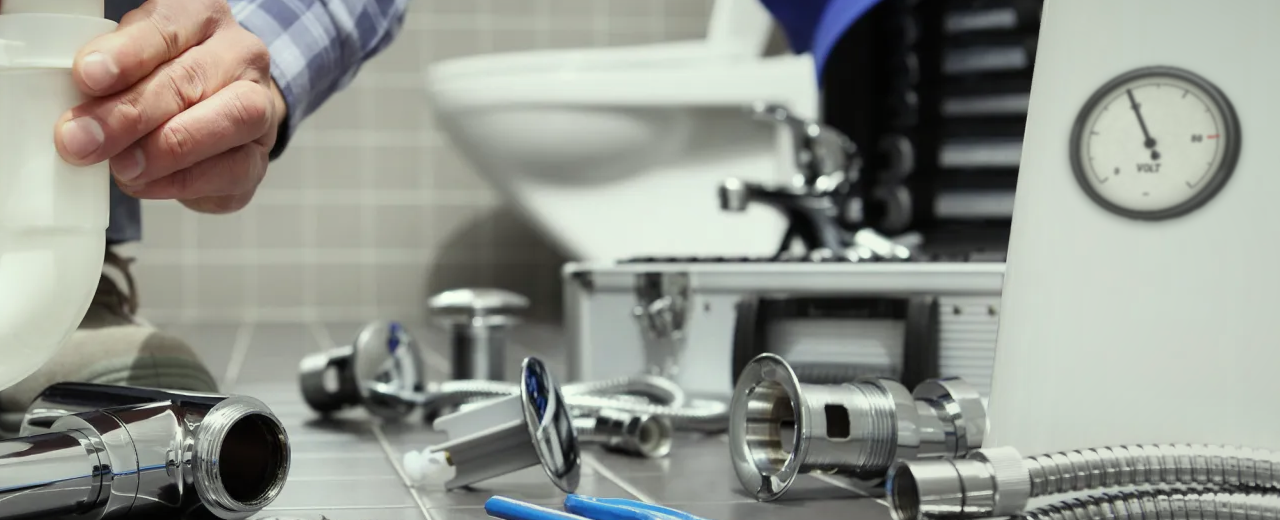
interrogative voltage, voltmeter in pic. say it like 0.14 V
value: 40 V
